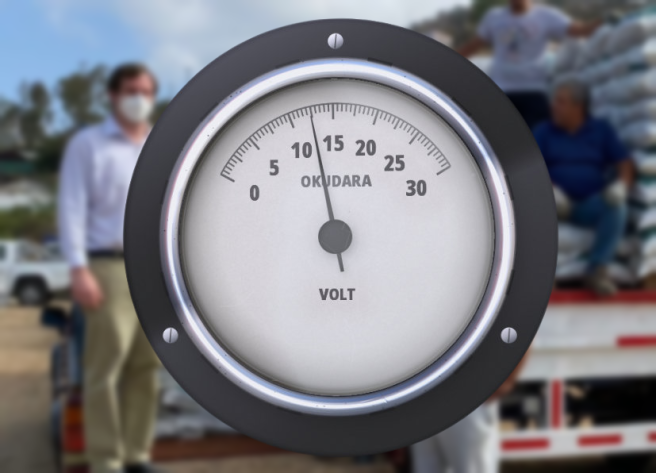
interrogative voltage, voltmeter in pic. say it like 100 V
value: 12.5 V
